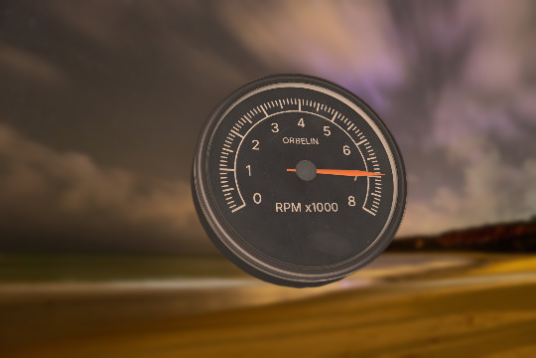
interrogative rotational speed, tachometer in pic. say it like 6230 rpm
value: 7000 rpm
